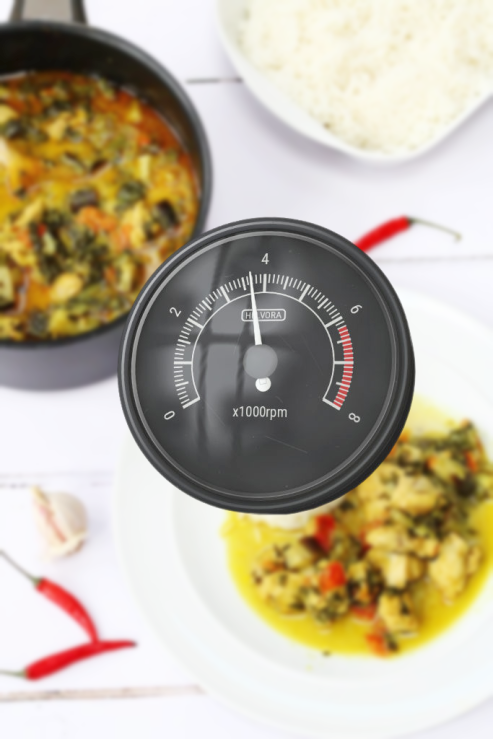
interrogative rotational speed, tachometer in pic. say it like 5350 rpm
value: 3700 rpm
